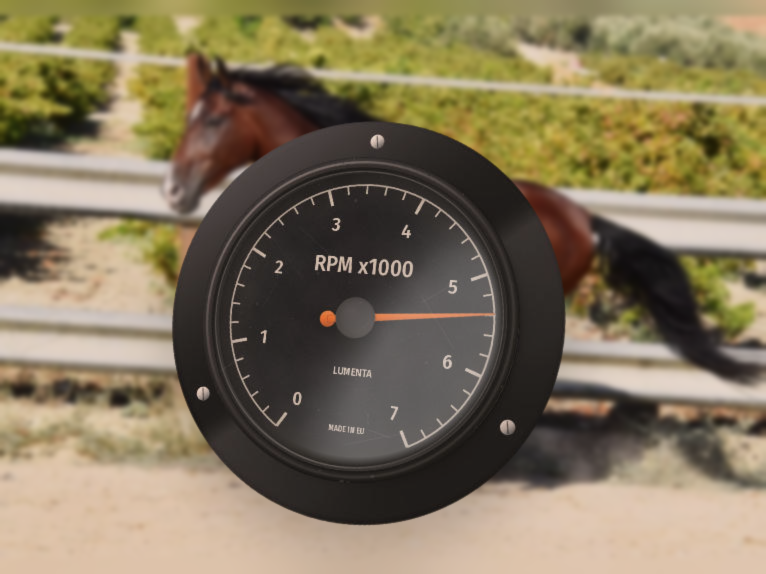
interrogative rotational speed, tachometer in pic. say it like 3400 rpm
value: 5400 rpm
